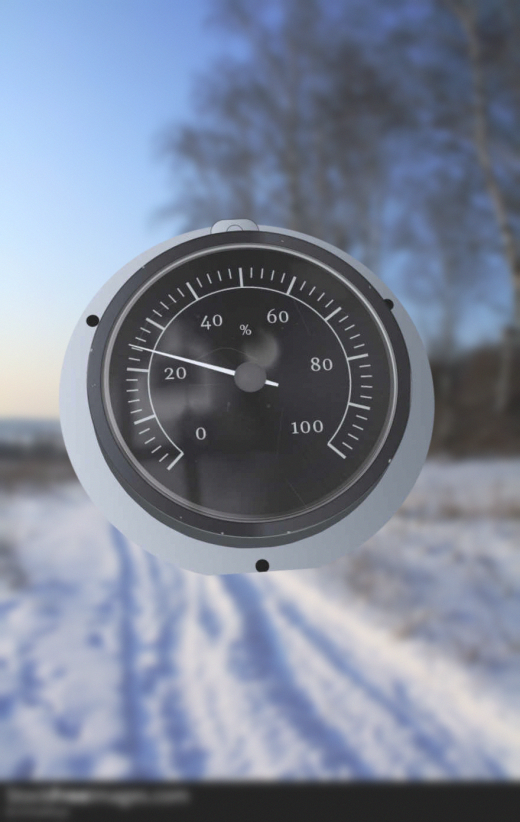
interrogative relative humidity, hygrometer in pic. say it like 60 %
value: 24 %
